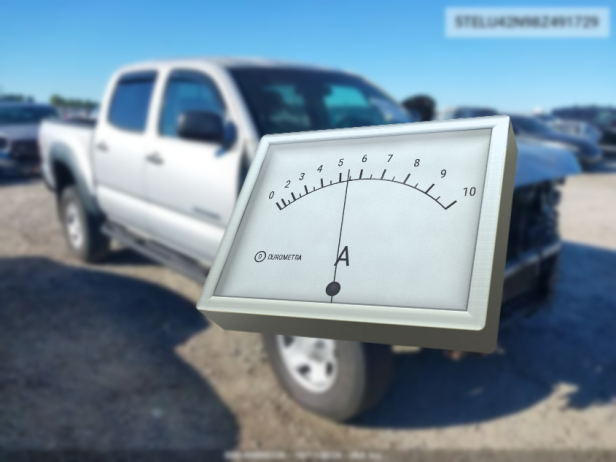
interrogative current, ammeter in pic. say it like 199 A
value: 5.5 A
